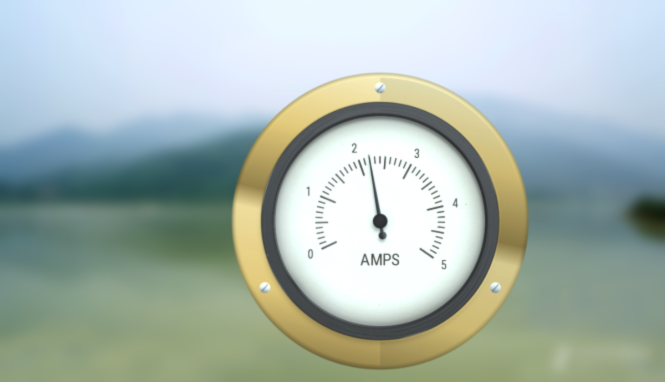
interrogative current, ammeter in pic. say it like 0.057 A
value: 2.2 A
